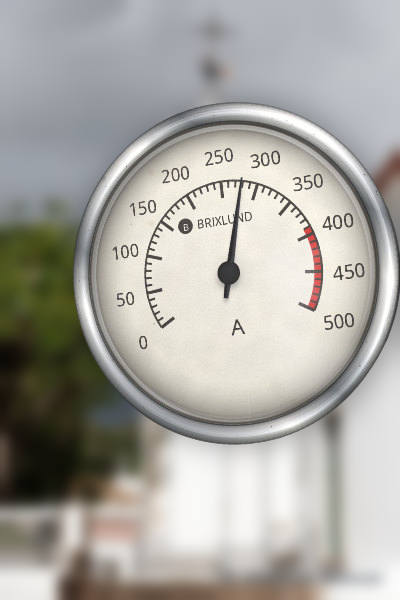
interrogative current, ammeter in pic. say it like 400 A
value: 280 A
